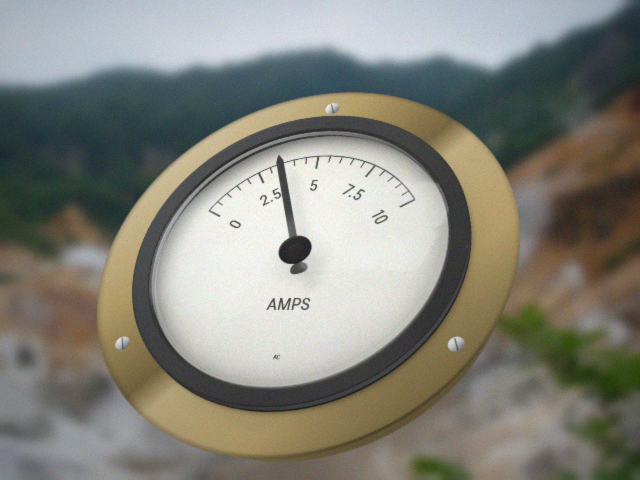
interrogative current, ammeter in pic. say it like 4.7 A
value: 3.5 A
